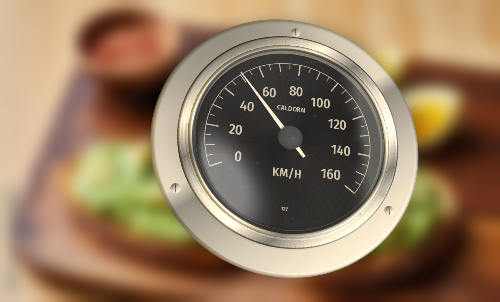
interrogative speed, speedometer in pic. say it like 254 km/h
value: 50 km/h
